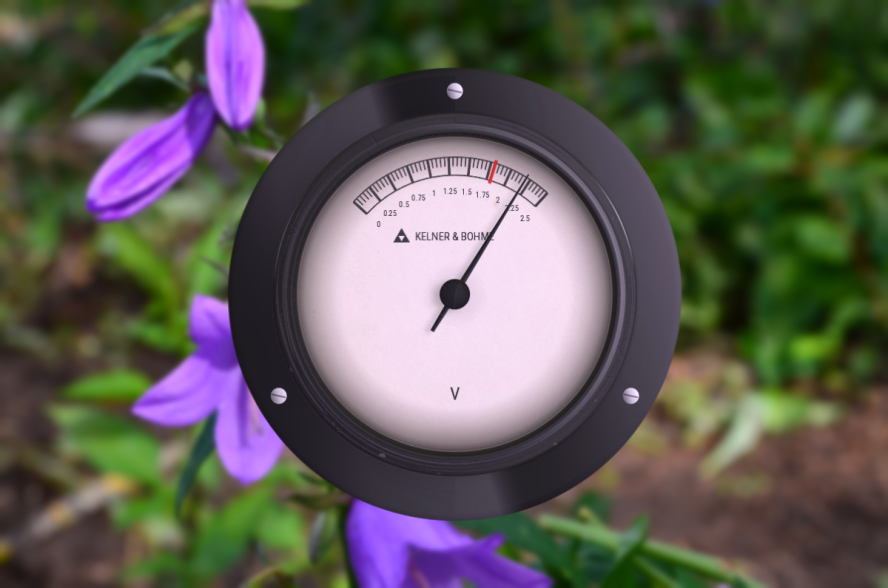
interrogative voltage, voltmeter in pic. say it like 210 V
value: 2.2 V
